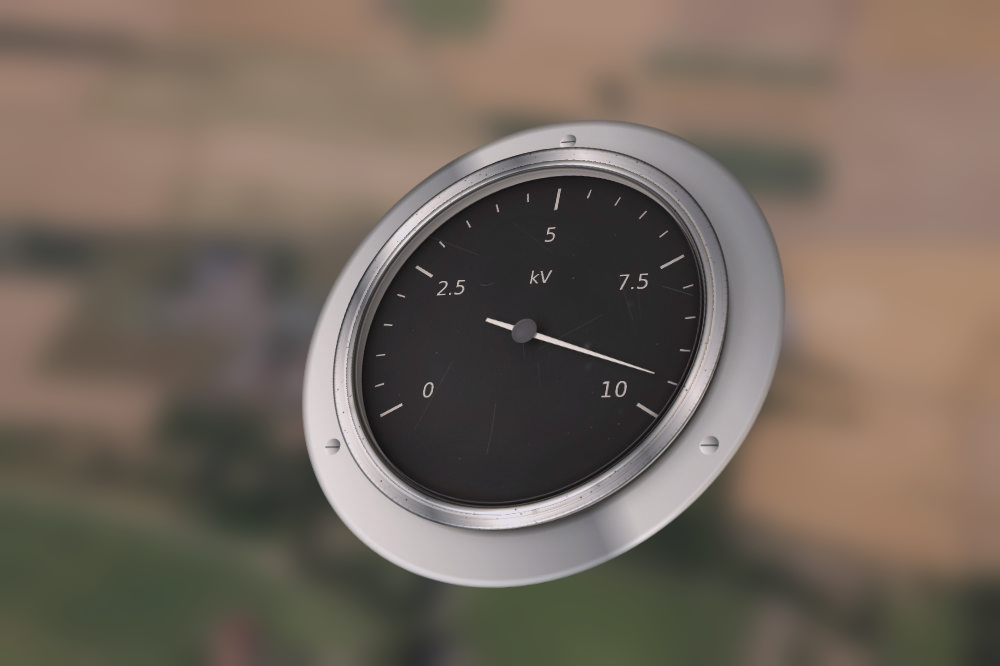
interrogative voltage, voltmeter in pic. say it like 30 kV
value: 9.5 kV
